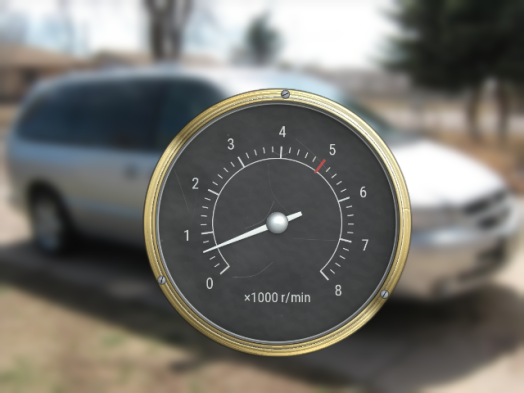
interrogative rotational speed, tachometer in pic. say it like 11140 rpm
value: 600 rpm
